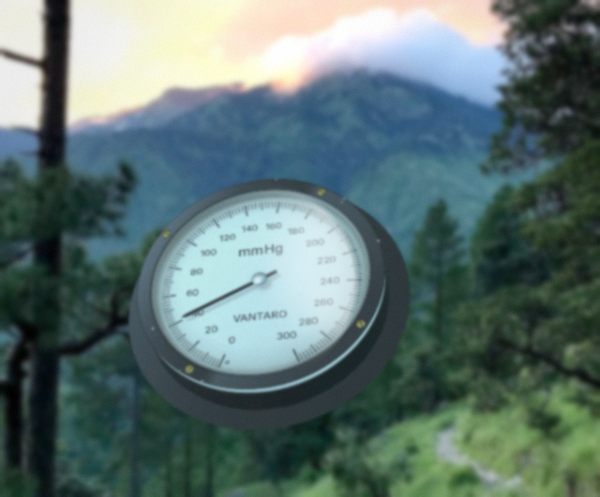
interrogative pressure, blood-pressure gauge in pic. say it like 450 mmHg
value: 40 mmHg
